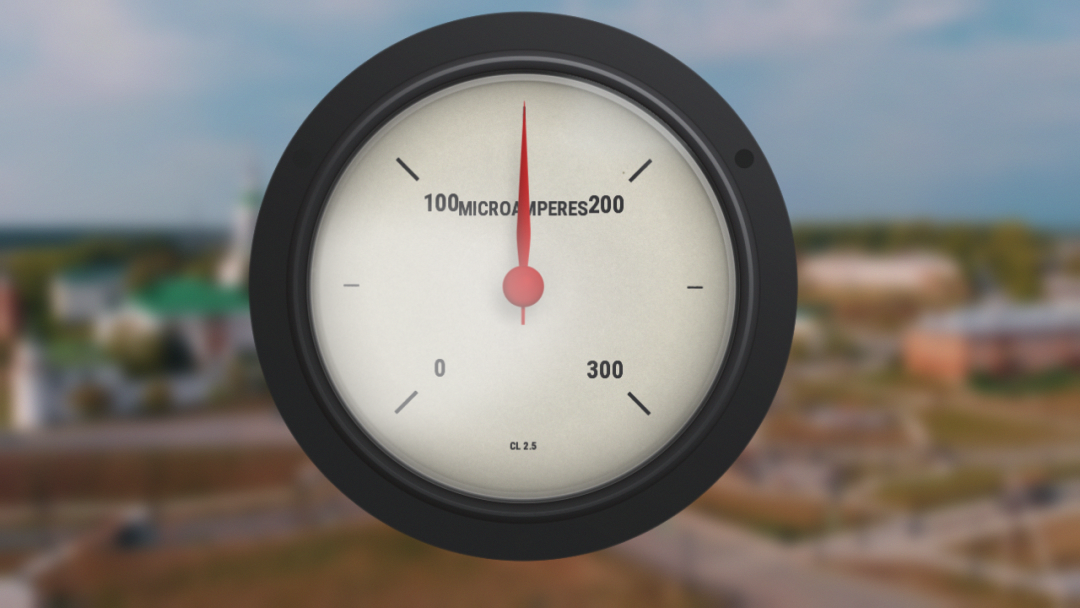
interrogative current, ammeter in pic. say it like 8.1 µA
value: 150 µA
